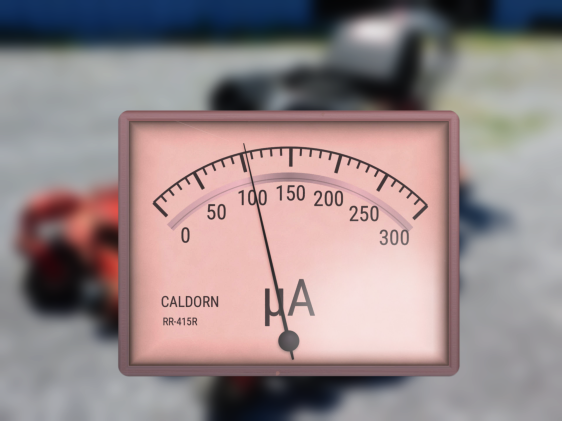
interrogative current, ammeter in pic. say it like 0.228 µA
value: 105 µA
